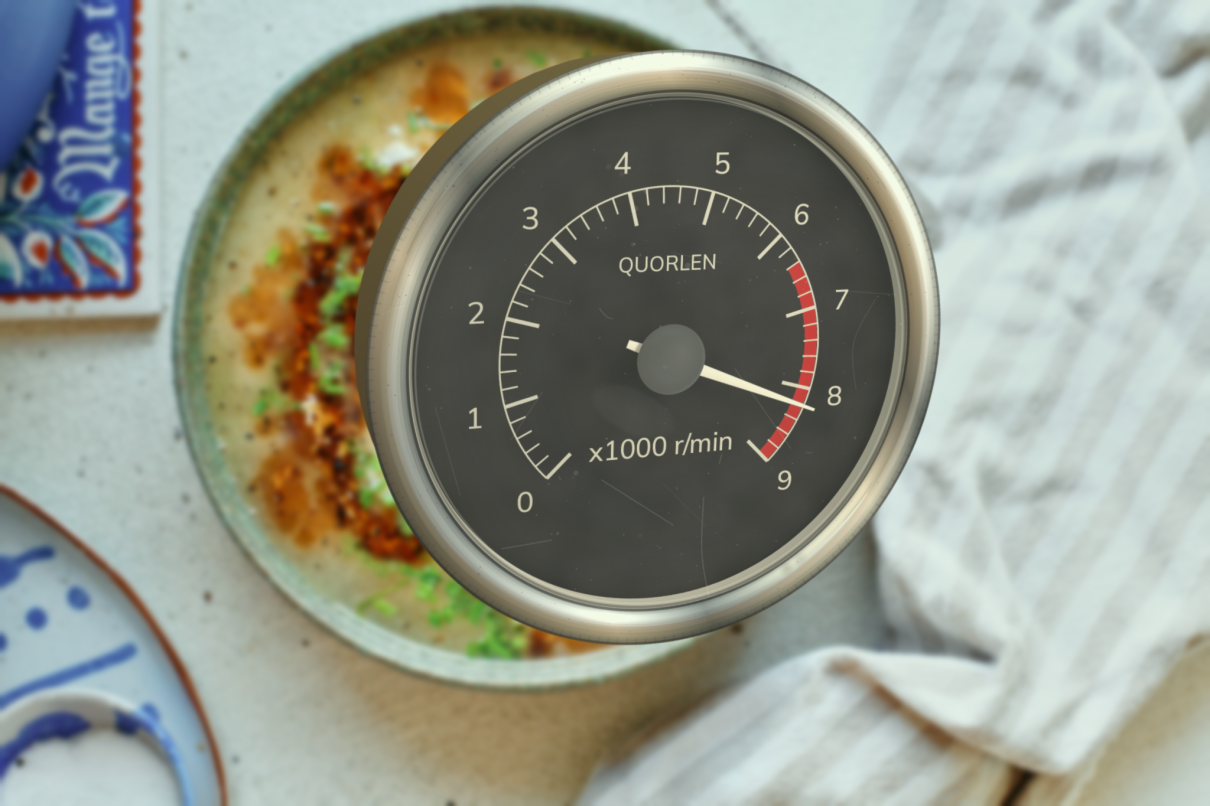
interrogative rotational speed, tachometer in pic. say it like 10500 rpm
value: 8200 rpm
